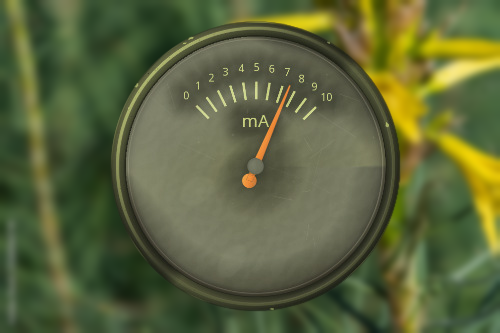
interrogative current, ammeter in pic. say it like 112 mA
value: 7.5 mA
